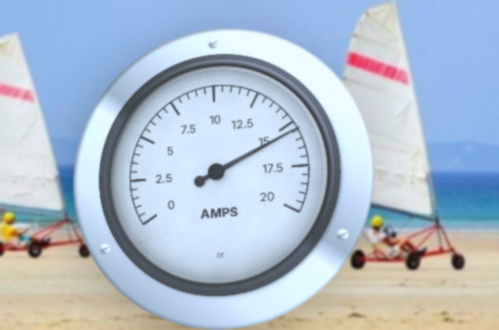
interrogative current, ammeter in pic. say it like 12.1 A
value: 15.5 A
